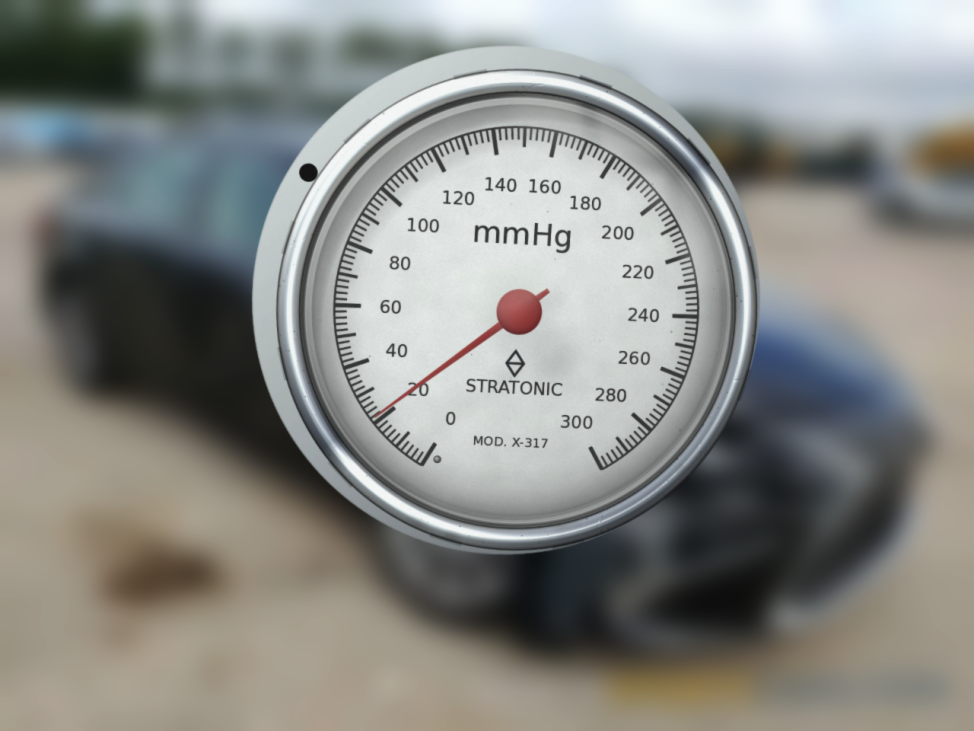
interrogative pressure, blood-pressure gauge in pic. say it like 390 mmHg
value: 22 mmHg
